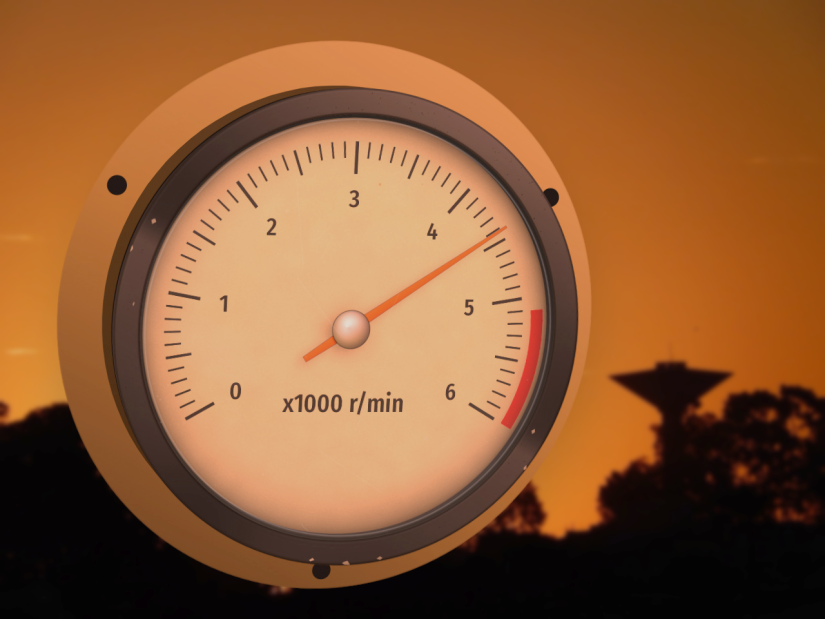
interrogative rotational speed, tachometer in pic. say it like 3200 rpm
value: 4400 rpm
